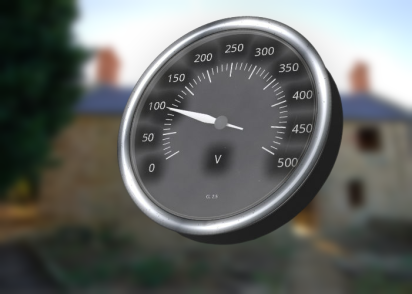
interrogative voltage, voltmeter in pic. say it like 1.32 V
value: 100 V
